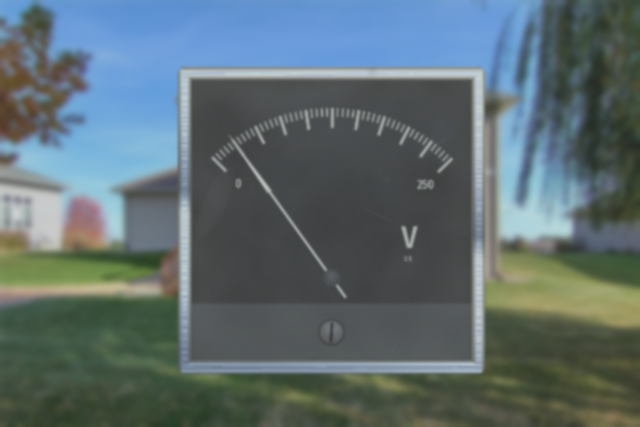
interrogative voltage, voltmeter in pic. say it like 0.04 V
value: 25 V
